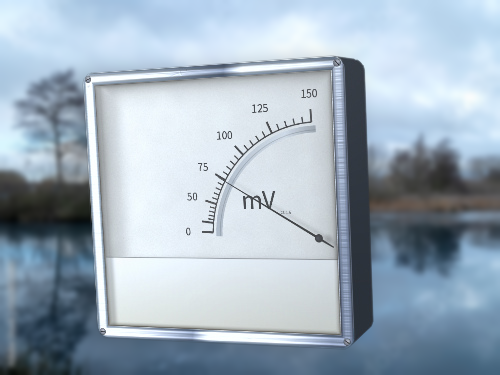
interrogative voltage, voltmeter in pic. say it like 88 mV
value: 75 mV
